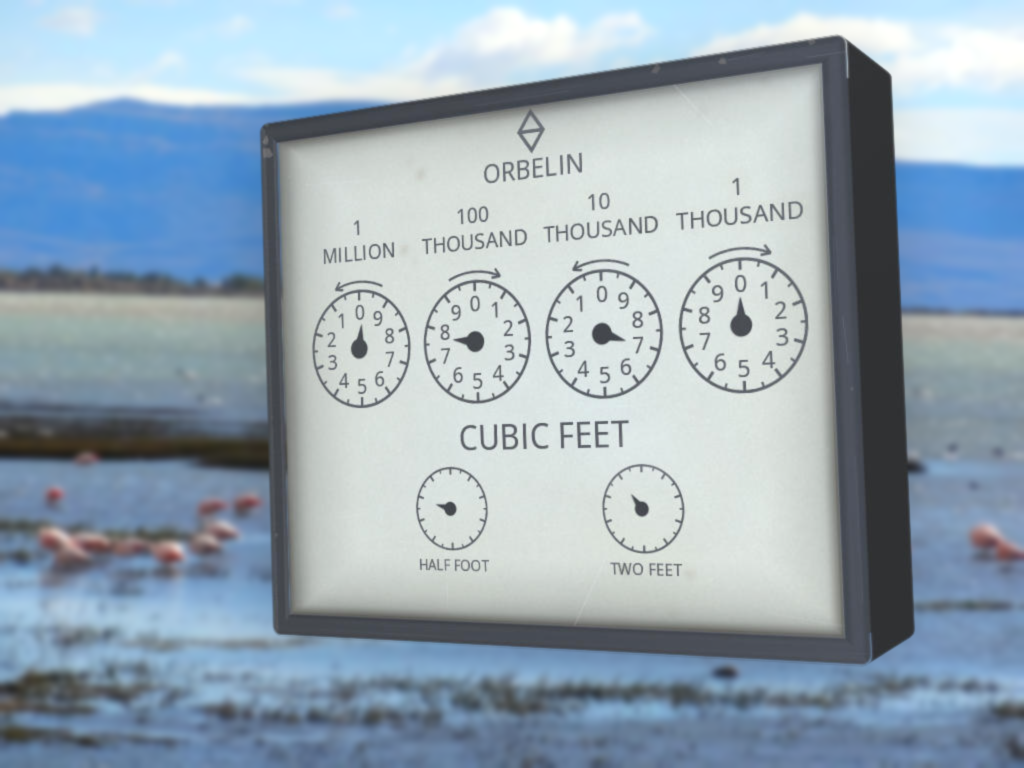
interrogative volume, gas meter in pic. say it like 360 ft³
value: 977000 ft³
